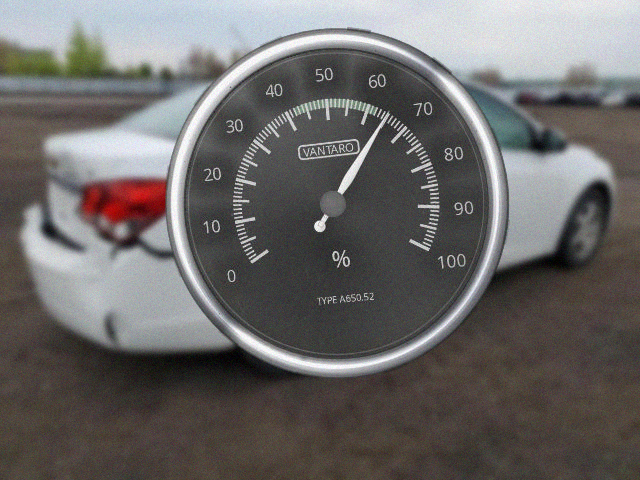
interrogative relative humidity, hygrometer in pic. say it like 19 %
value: 65 %
